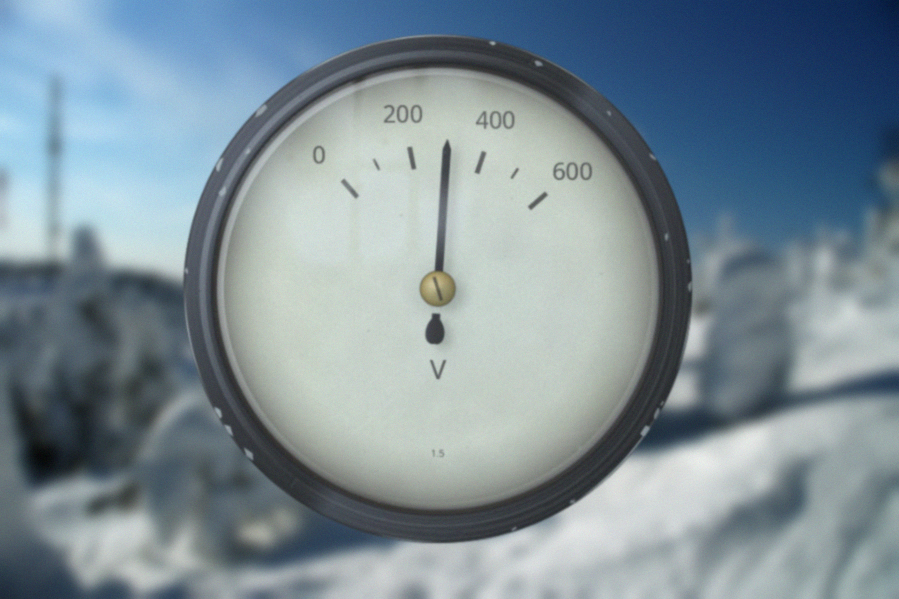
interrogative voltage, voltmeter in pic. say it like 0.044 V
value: 300 V
